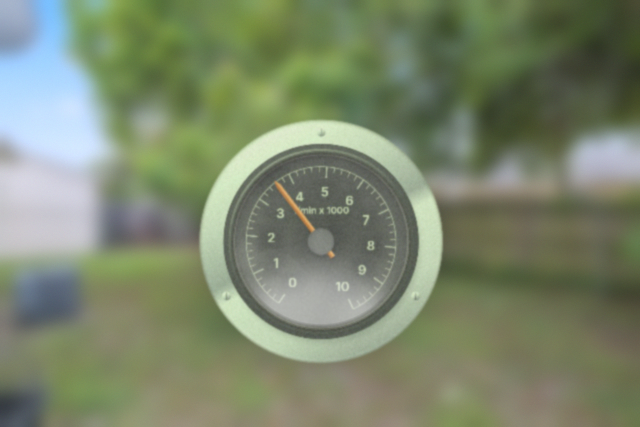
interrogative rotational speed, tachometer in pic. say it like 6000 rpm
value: 3600 rpm
